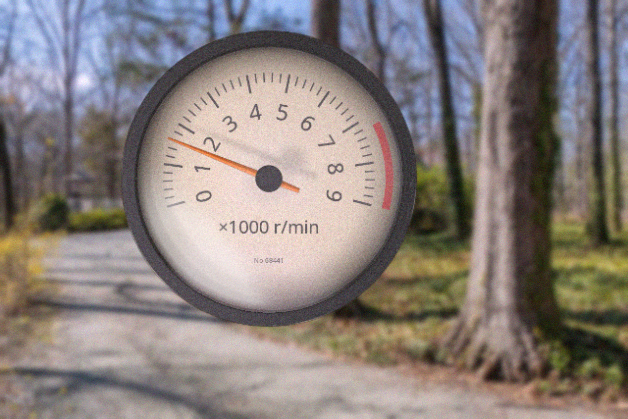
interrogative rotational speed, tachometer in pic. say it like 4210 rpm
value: 1600 rpm
